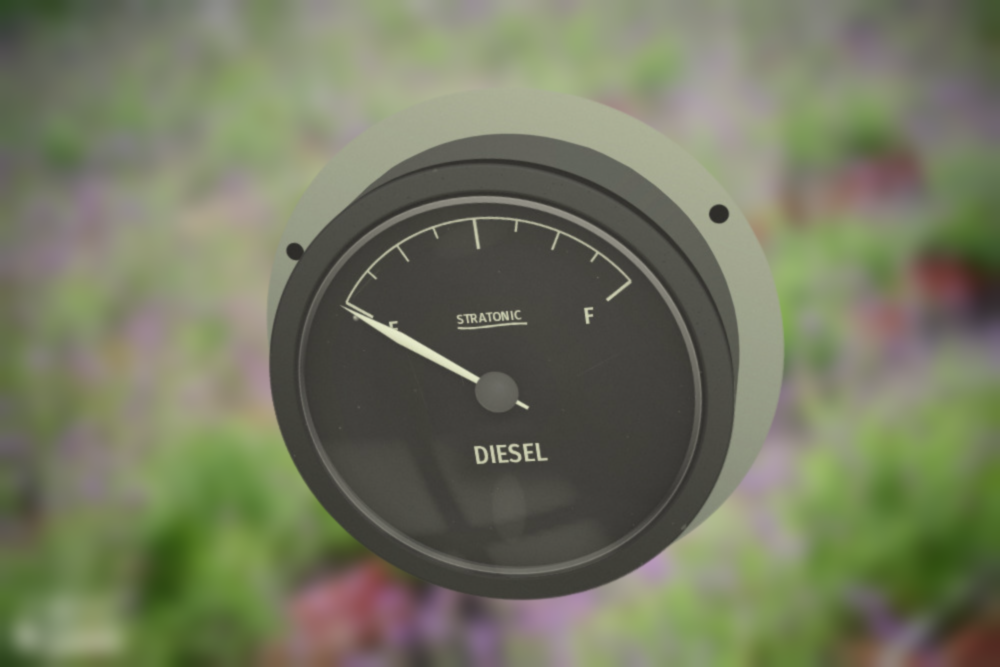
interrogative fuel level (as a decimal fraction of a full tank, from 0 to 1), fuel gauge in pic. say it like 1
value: 0
